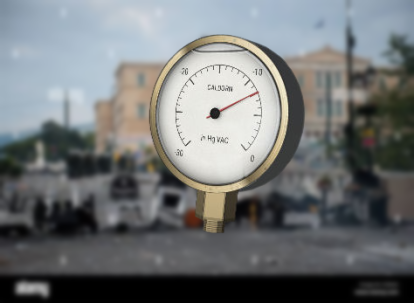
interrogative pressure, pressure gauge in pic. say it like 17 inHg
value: -8 inHg
